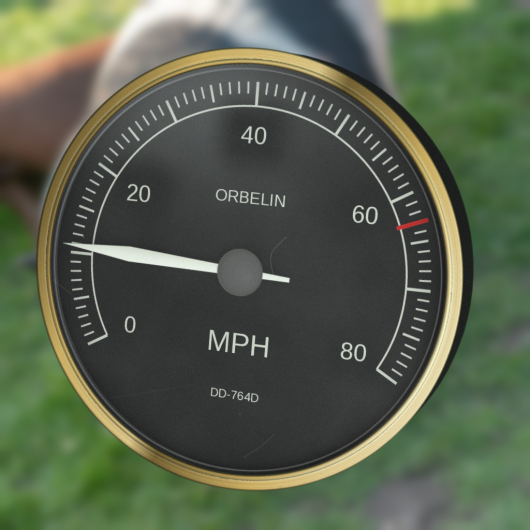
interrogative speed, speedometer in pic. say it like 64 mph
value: 11 mph
